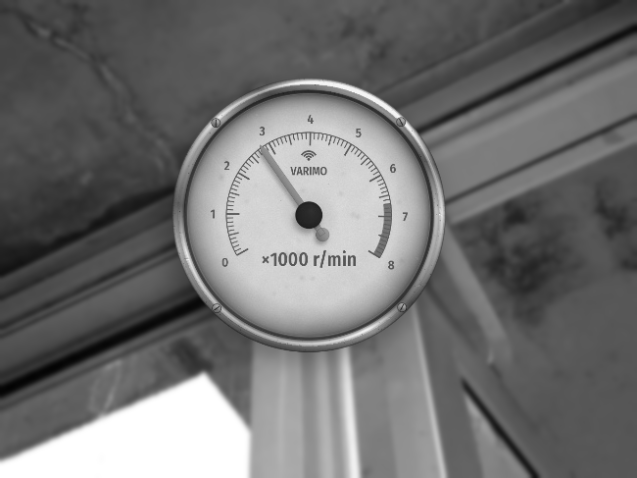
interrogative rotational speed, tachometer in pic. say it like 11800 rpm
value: 2800 rpm
